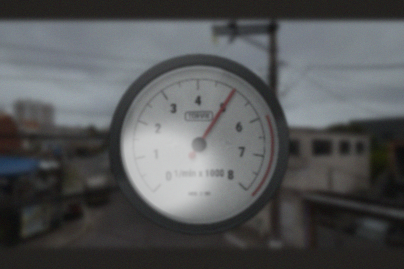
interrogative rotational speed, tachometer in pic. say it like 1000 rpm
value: 5000 rpm
